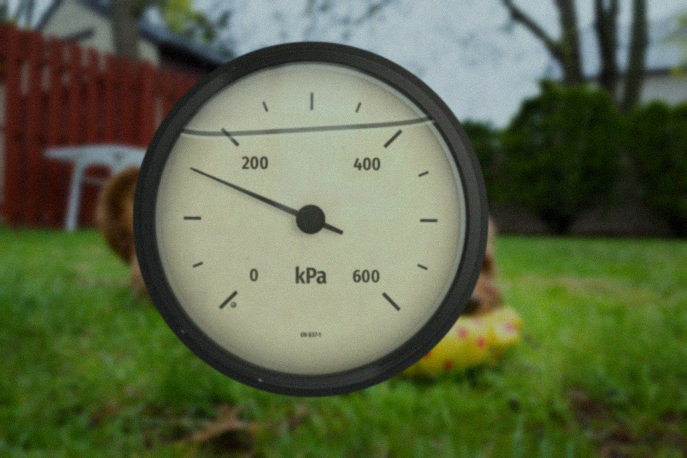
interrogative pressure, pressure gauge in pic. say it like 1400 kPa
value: 150 kPa
